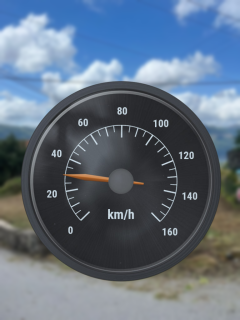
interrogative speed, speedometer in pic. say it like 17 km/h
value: 30 km/h
